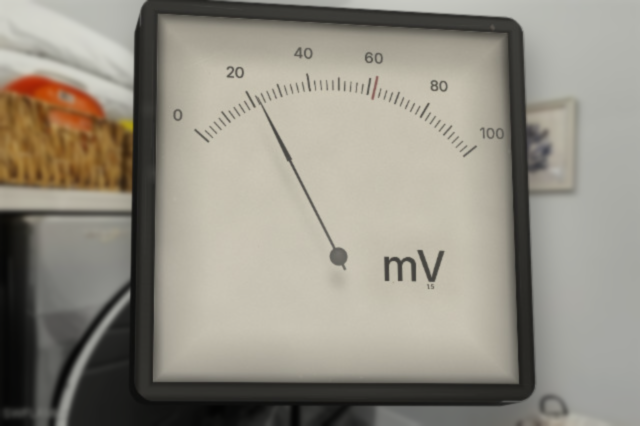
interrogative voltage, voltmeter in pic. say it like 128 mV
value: 22 mV
